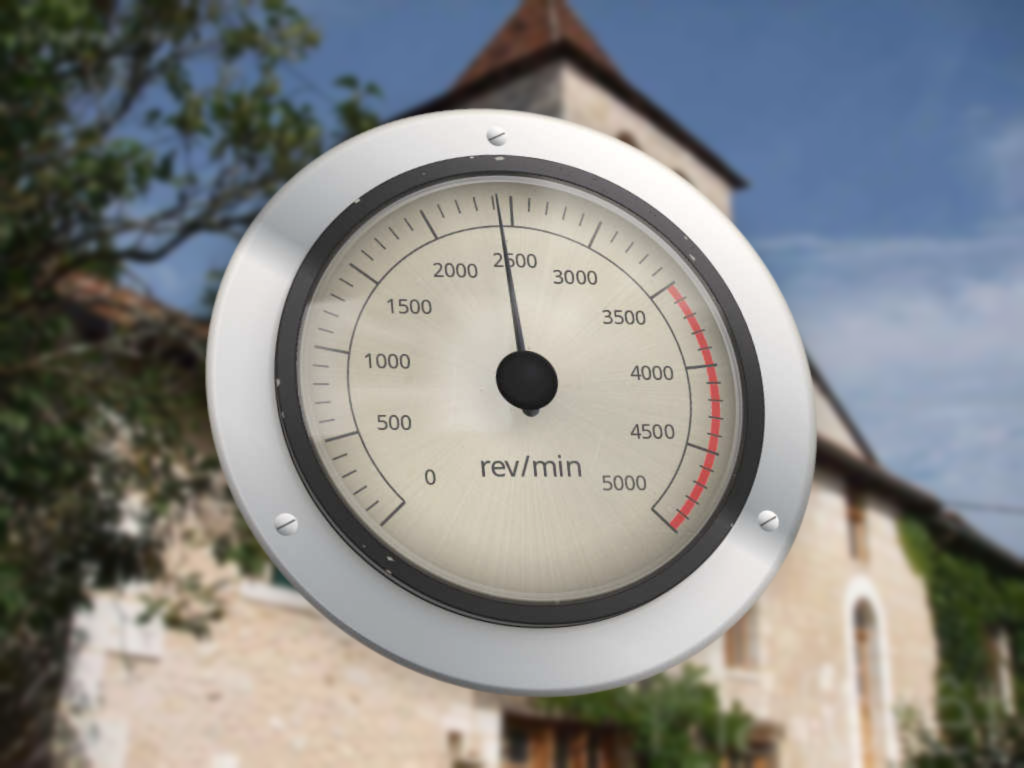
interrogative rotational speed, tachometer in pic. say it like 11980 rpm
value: 2400 rpm
